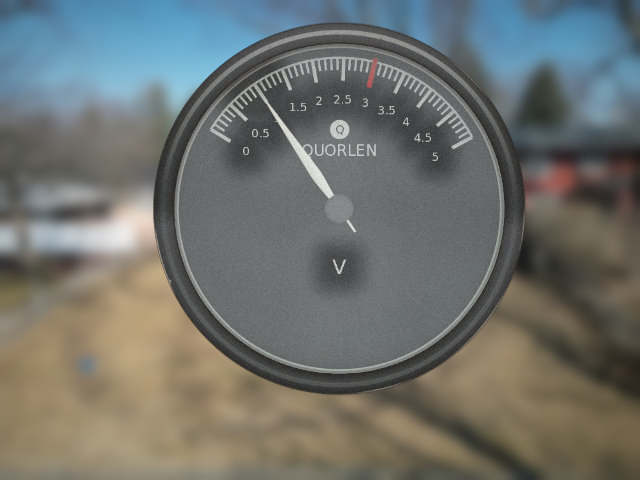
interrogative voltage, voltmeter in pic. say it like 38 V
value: 1 V
